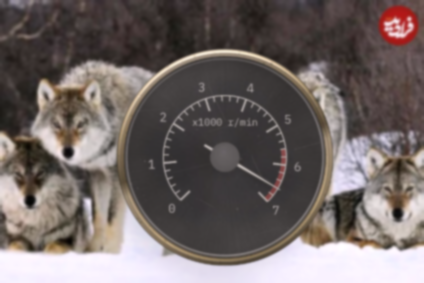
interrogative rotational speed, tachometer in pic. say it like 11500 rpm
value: 6600 rpm
